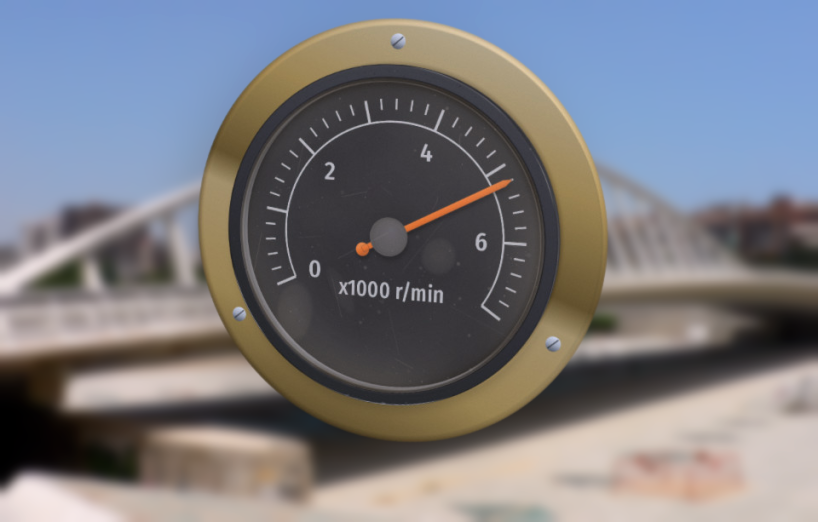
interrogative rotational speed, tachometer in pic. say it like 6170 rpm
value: 5200 rpm
